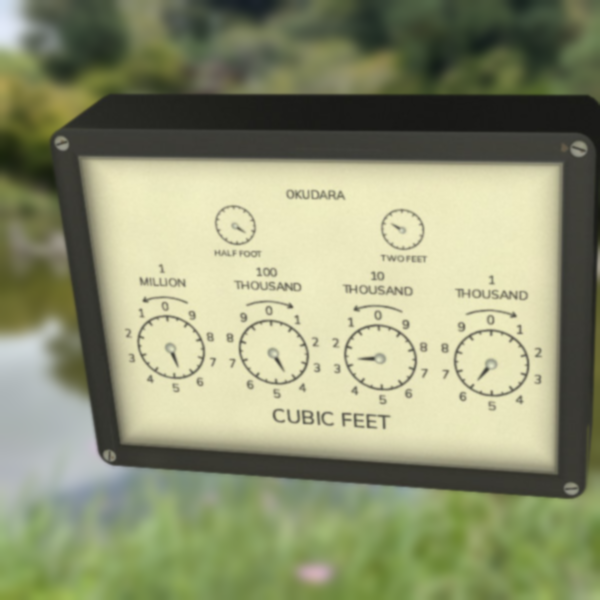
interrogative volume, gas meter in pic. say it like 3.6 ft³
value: 542600 ft³
